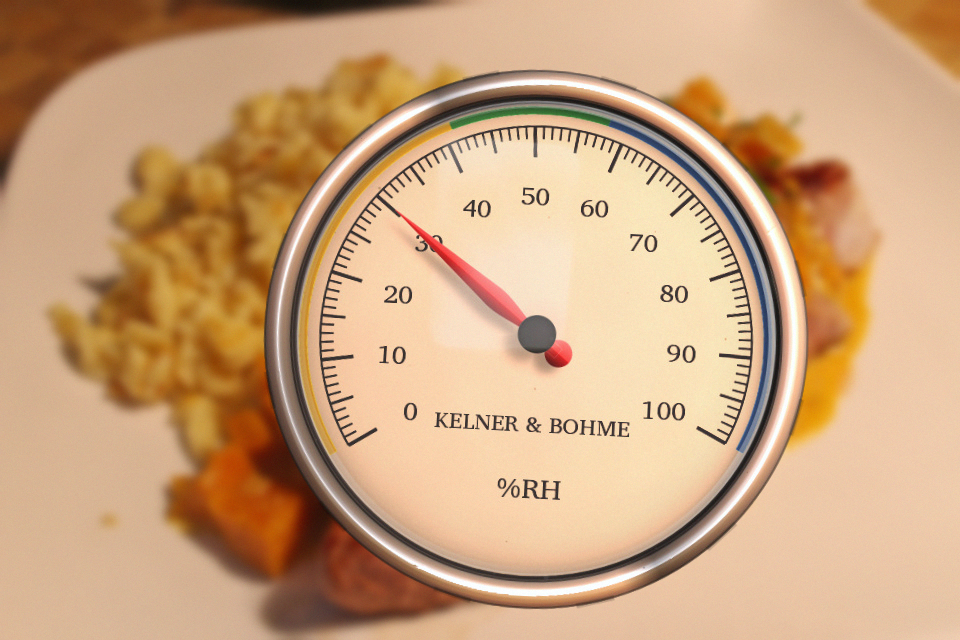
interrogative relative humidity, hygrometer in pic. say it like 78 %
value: 30 %
